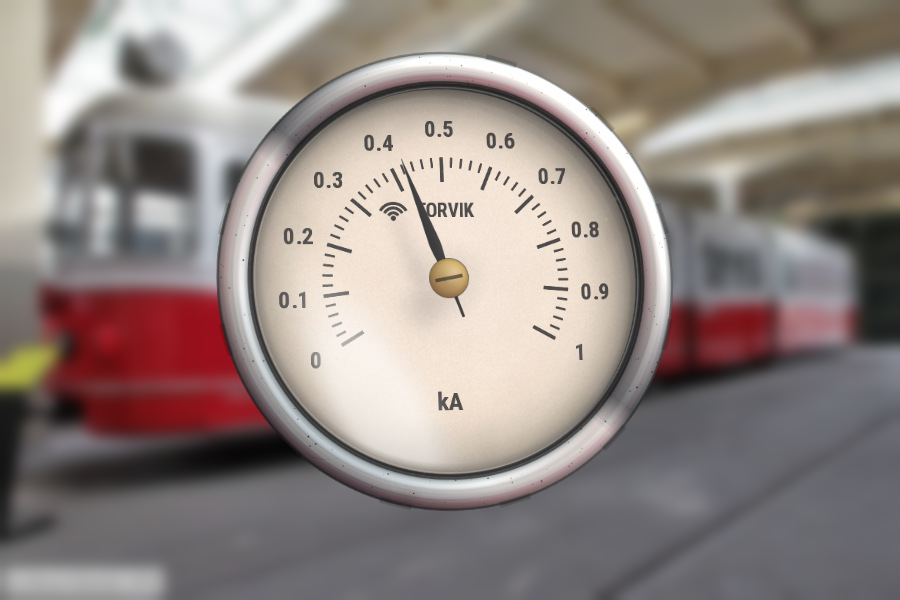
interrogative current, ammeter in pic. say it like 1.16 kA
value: 0.42 kA
